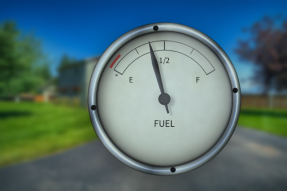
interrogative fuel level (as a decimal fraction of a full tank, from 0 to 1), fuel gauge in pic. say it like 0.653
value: 0.375
